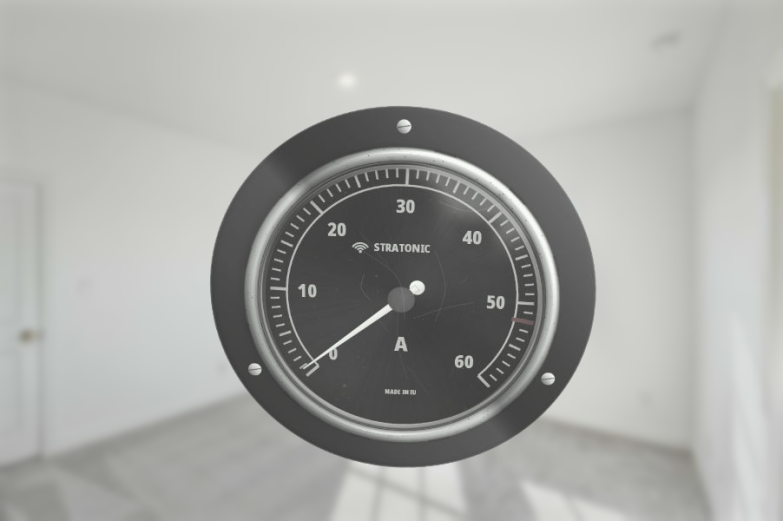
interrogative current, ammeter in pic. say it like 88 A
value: 1 A
